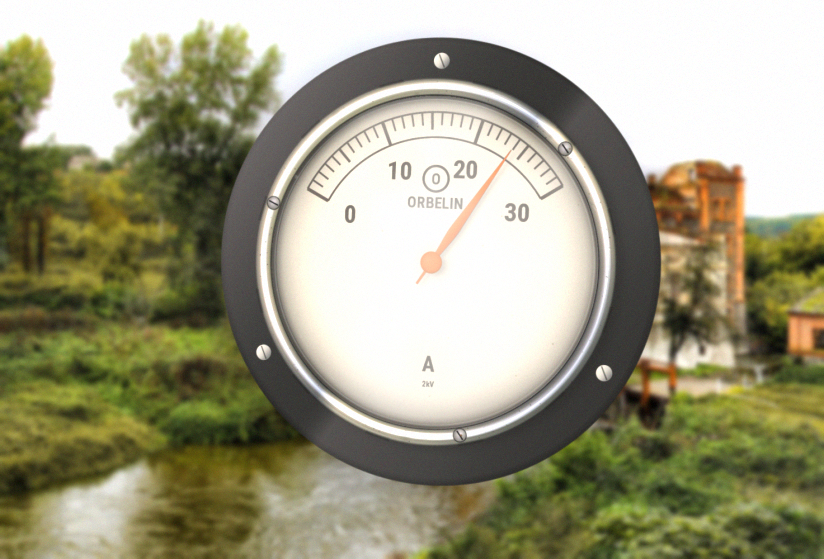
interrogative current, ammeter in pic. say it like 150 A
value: 24 A
